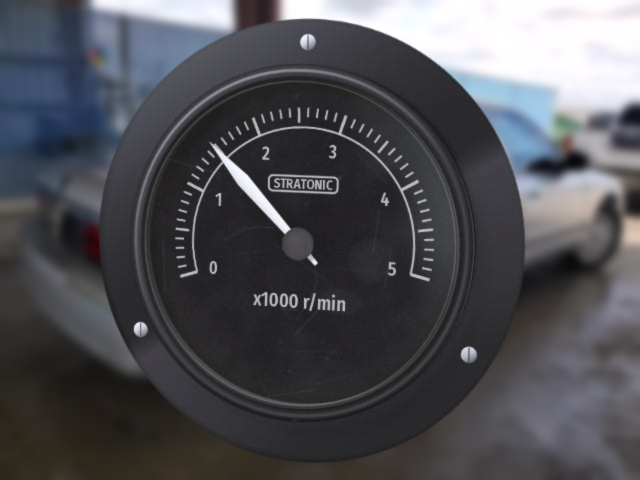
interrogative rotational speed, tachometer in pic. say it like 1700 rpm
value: 1500 rpm
